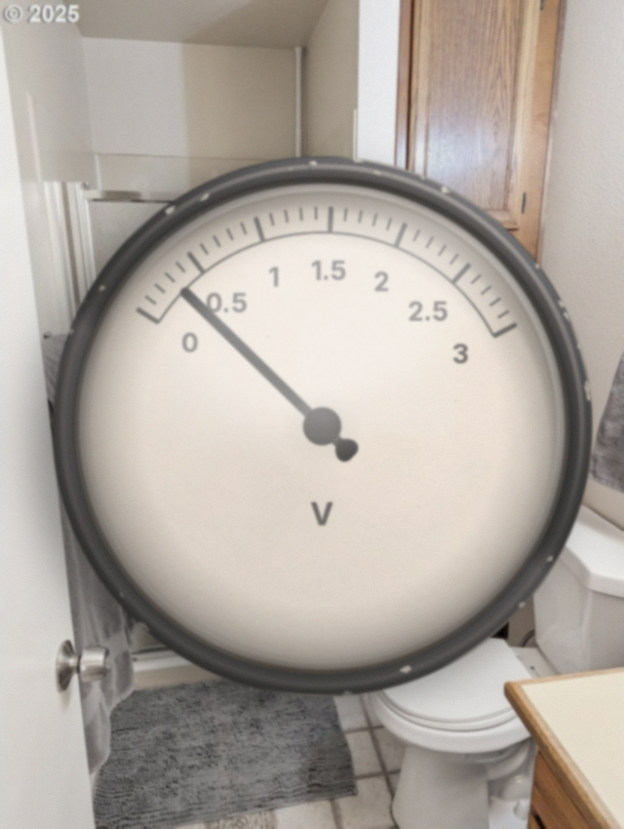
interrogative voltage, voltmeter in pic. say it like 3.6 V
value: 0.3 V
